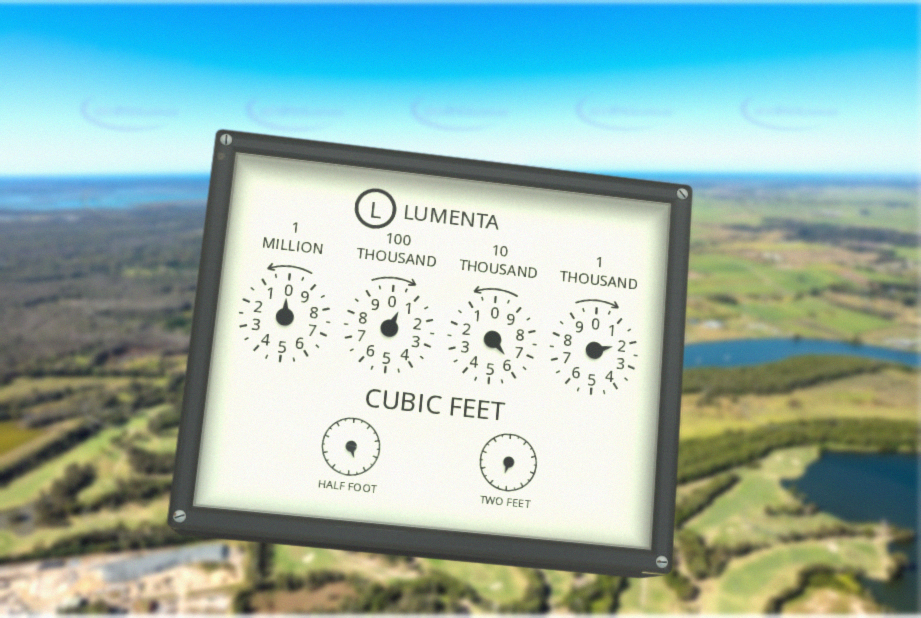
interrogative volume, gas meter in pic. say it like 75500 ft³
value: 6200 ft³
